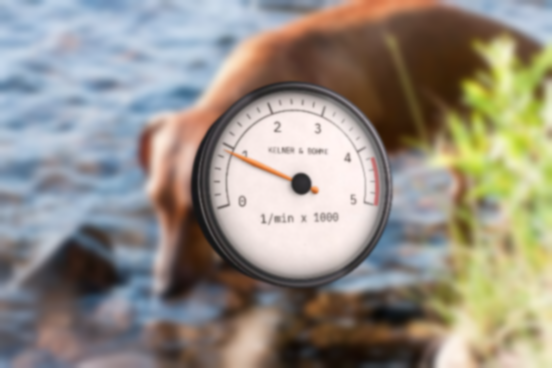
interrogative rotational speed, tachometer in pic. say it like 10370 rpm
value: 900 rpm
